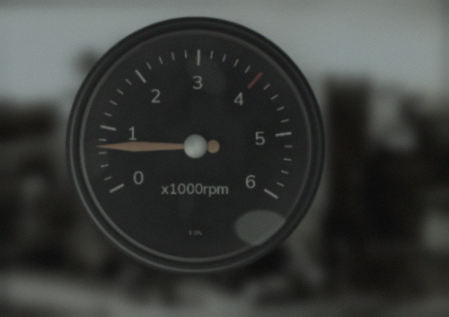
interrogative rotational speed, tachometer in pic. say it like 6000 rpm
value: 700 rpm
